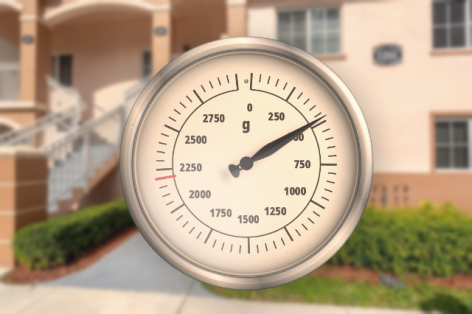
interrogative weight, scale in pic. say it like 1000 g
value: 475 g
